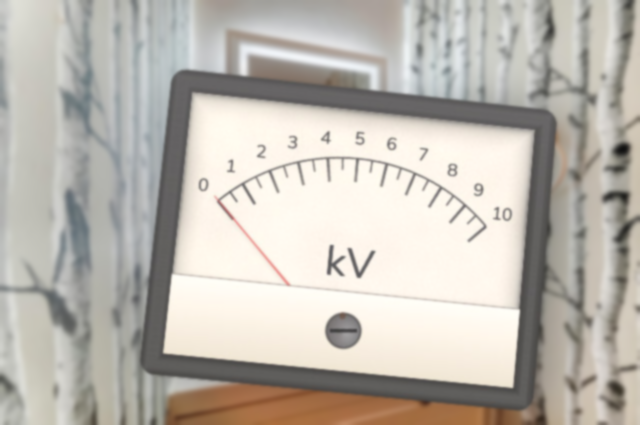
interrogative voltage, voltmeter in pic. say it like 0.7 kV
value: 0 kV
